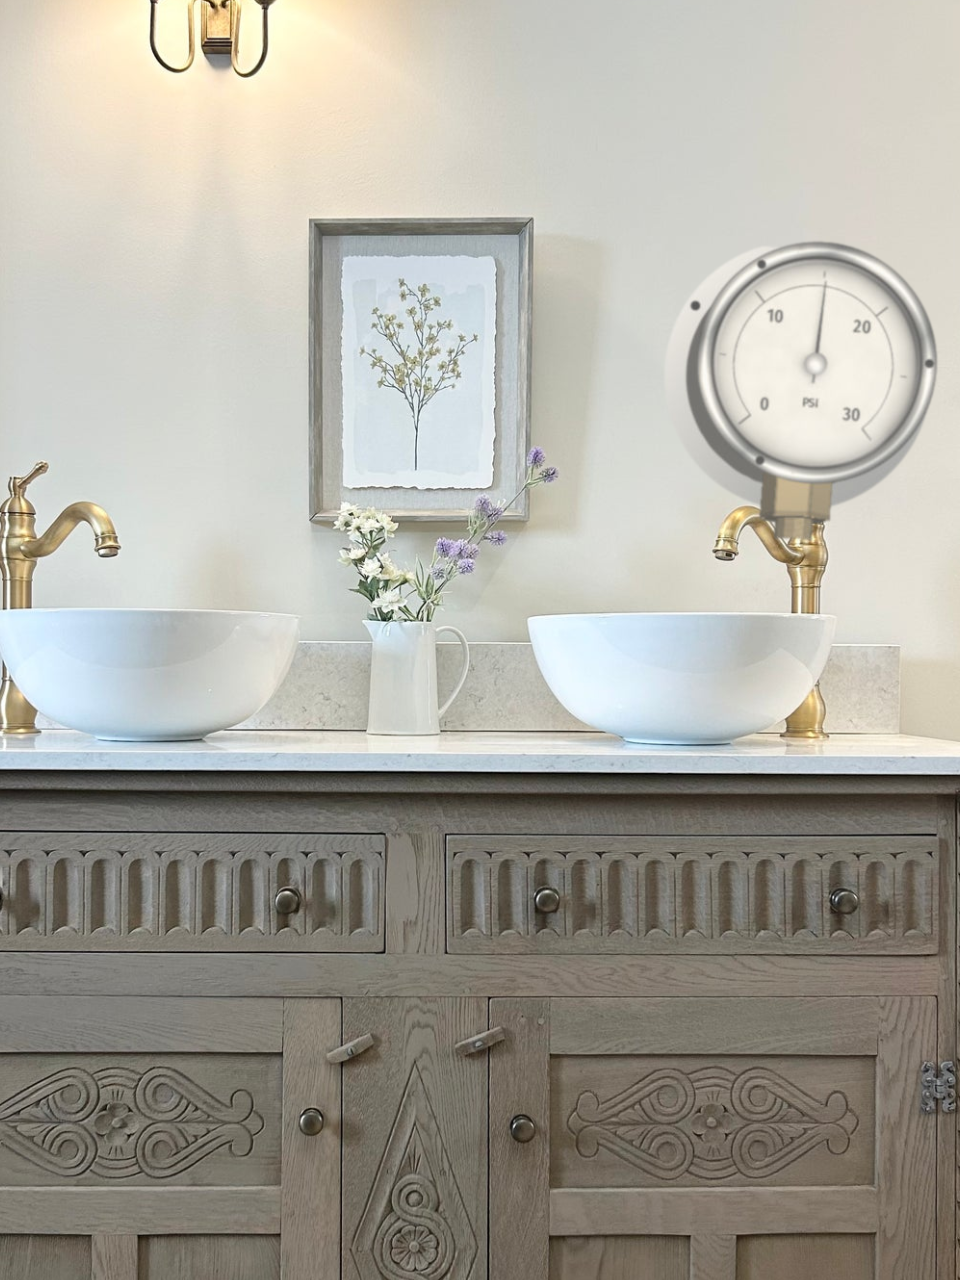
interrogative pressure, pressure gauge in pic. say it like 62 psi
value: 15 psi
